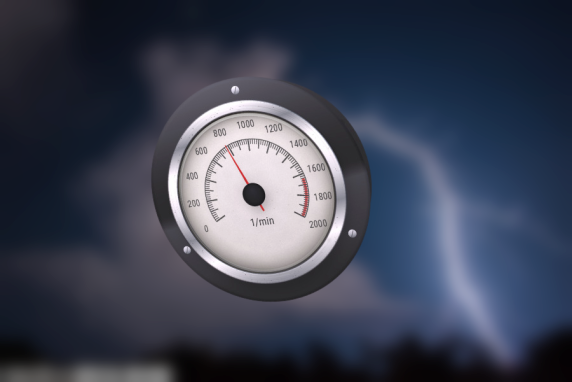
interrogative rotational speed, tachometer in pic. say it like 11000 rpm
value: 800 rpm
